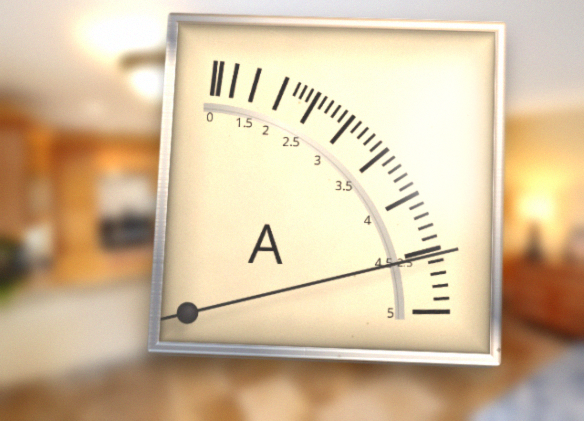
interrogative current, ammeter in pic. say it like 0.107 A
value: 4.55 A
